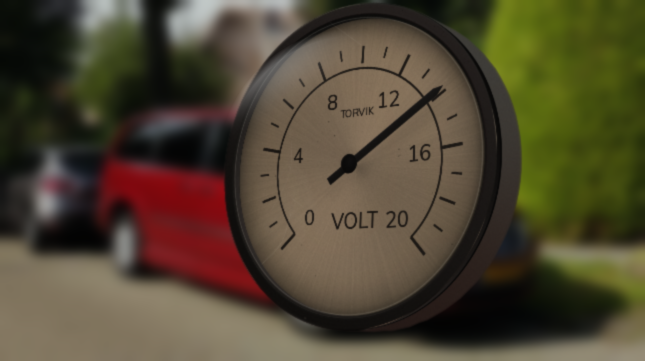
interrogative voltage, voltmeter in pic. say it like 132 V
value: 14 V
